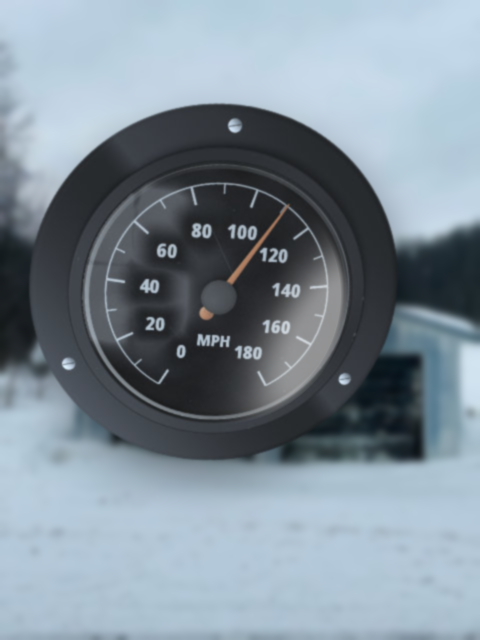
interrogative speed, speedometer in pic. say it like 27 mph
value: 110 mph
